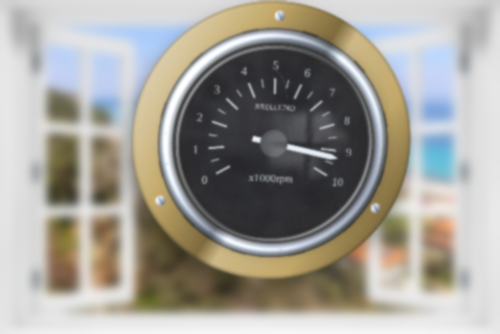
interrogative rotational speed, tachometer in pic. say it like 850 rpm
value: 9250 rpm
